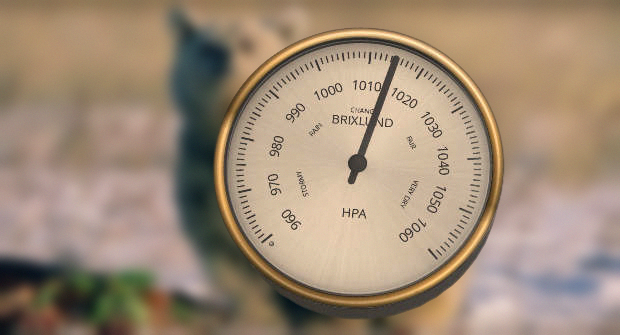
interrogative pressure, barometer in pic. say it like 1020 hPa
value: 1015 hPa
